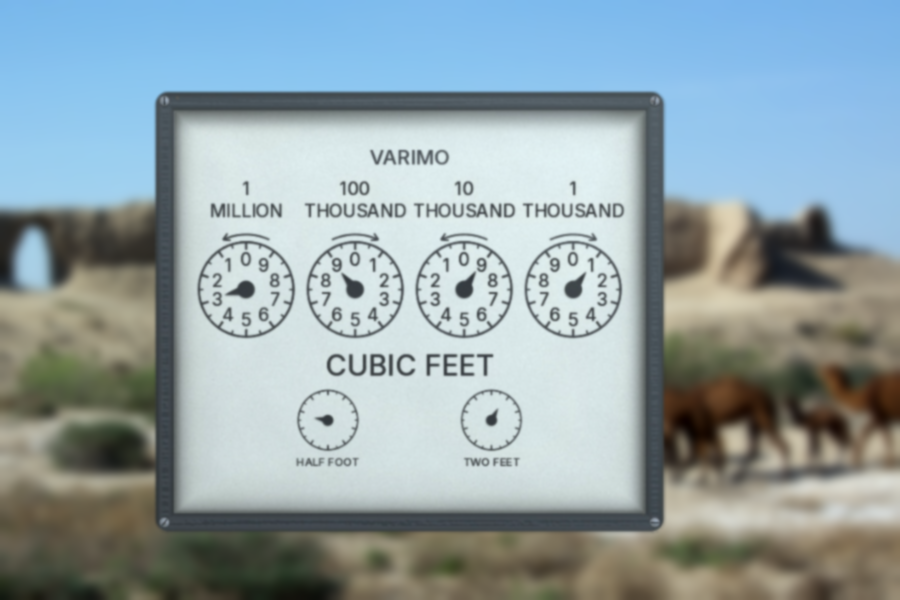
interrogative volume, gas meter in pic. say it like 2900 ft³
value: 289100 ft³
